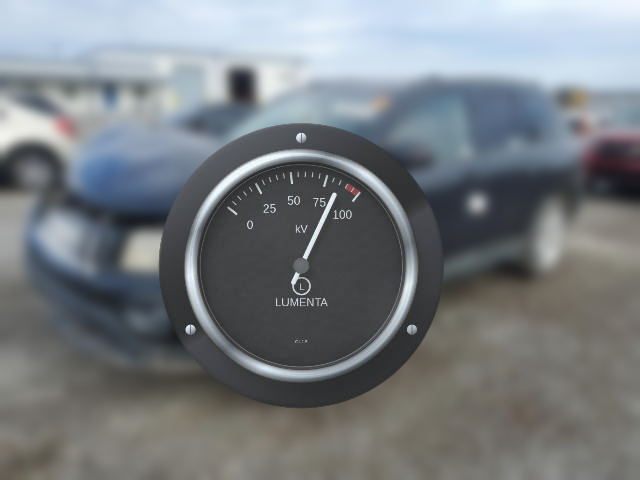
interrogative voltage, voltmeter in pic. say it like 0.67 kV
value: 85 kV
